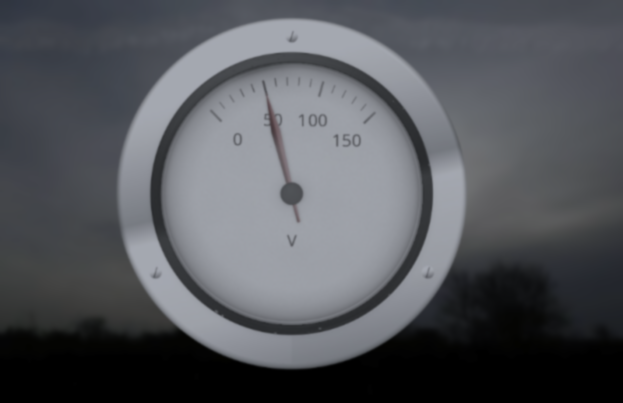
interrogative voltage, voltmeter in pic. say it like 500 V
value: 50 V
